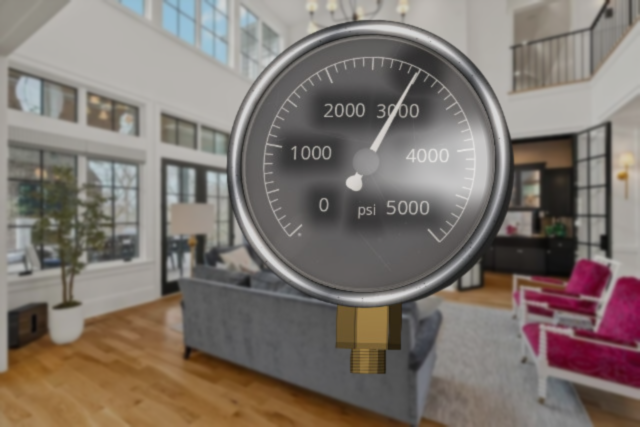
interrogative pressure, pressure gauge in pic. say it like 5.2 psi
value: 3000 psi
